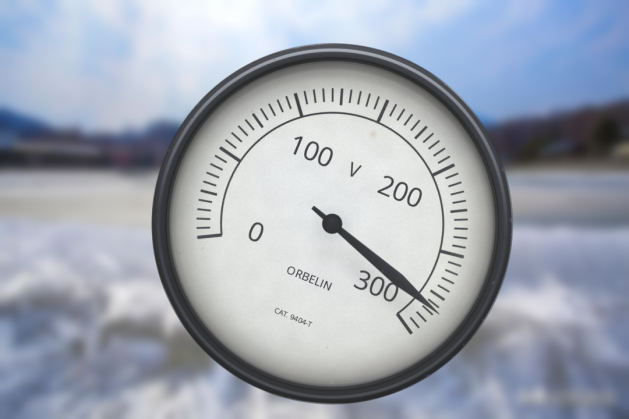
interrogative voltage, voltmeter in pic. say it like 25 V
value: 282.5 V
